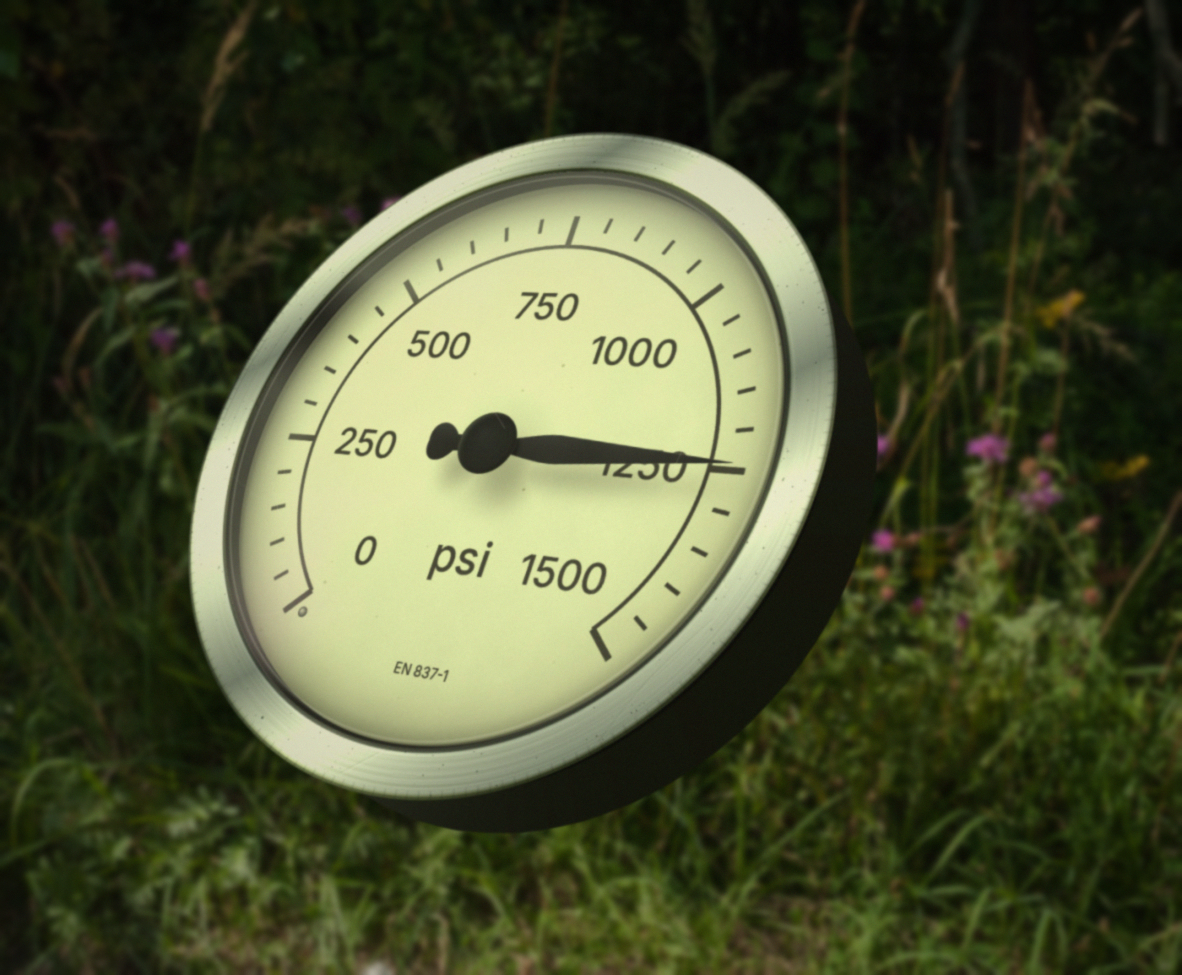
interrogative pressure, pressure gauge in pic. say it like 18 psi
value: 1250 psi
